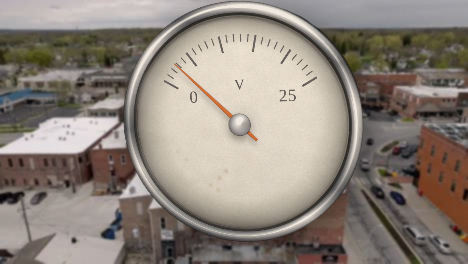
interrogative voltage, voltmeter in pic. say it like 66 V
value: 3 V
